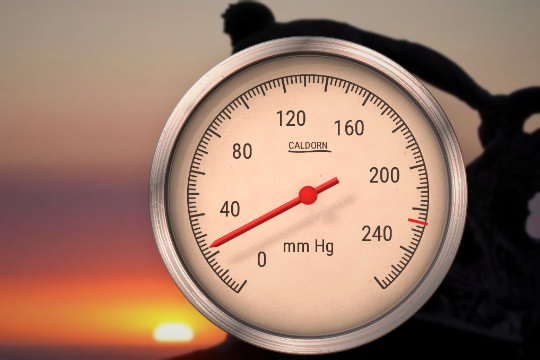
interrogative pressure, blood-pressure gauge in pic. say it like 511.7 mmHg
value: 24 mmHg
